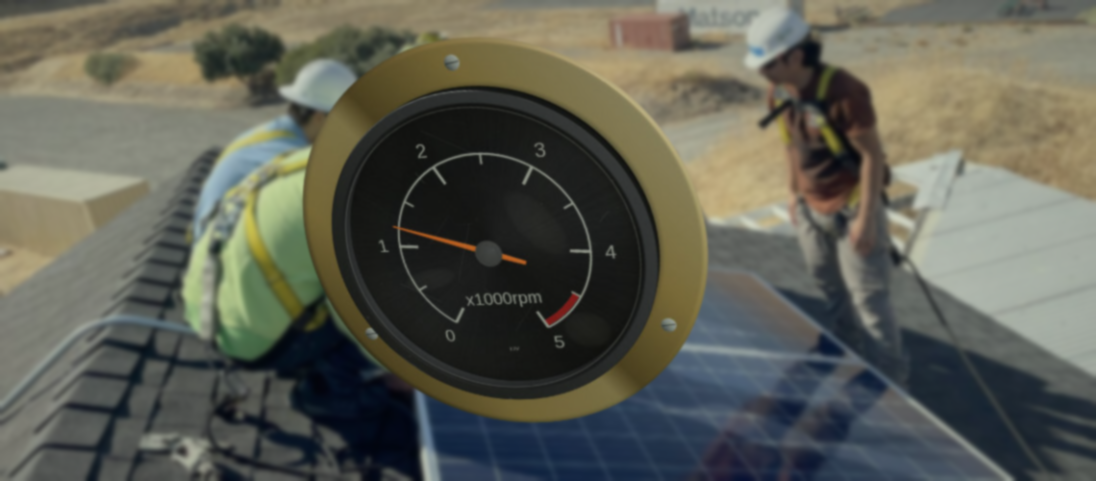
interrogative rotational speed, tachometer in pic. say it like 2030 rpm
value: 1250 rpm
